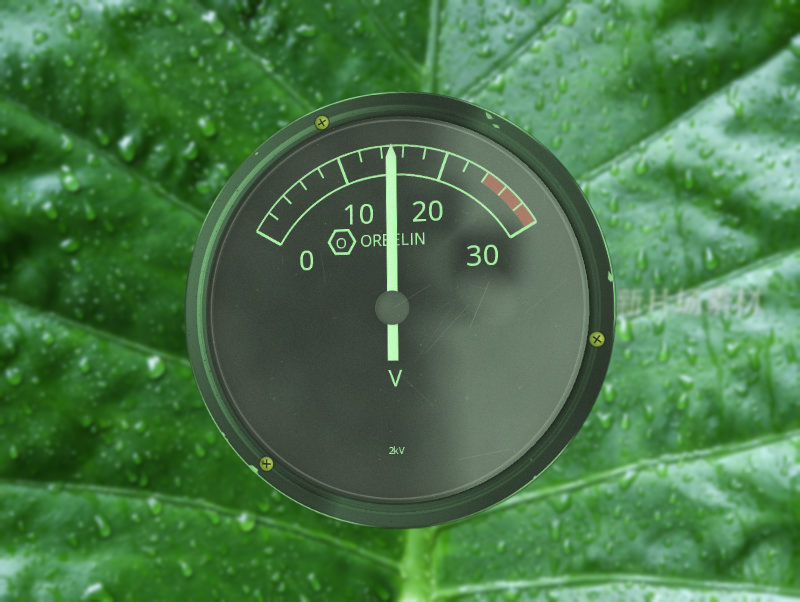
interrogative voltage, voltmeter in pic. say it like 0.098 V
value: 15 V
